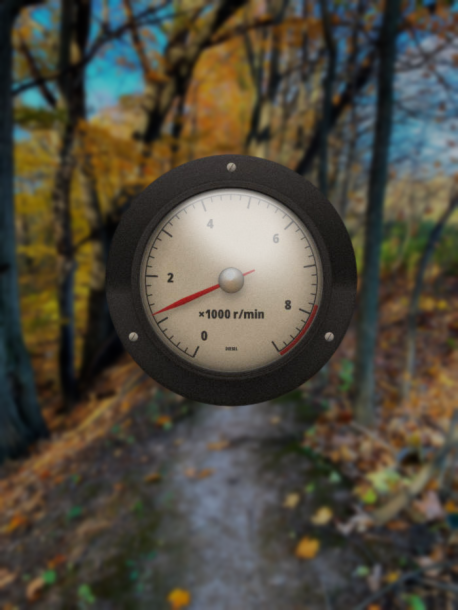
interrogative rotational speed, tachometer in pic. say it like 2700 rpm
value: 1200 rpm
